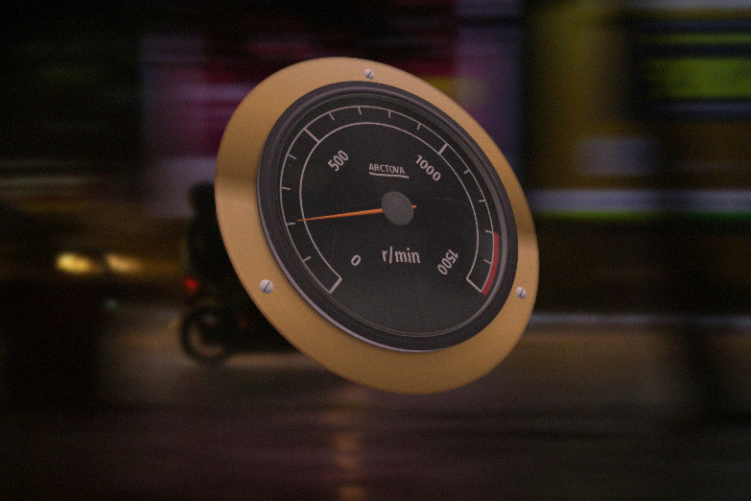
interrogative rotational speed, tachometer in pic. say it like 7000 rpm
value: 200 rpm
